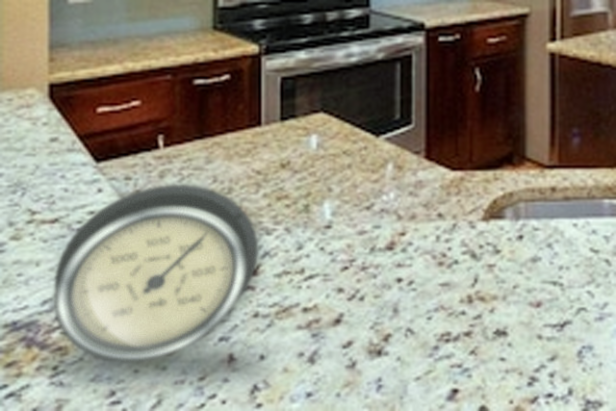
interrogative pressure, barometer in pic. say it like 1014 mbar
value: 1020 mbar
